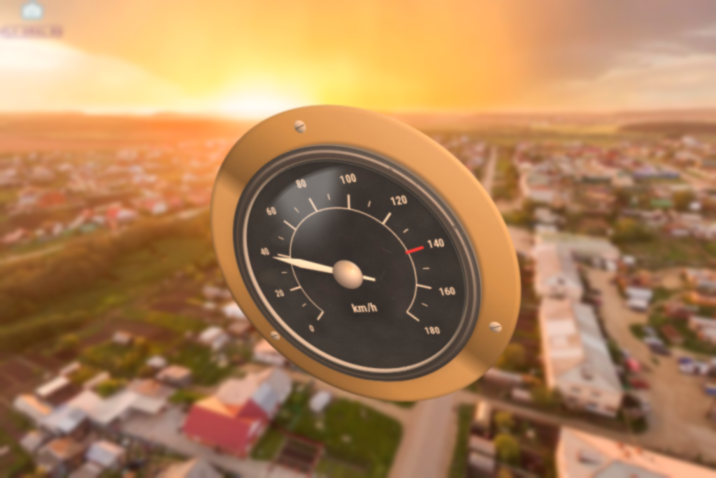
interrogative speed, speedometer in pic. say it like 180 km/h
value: 40 km/h
